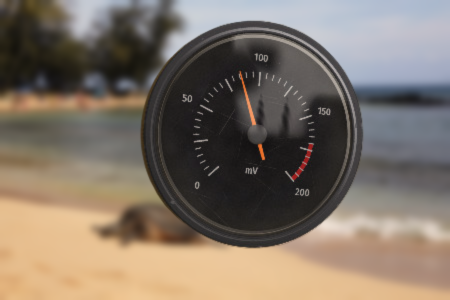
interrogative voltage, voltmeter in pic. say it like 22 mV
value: 85 mV
